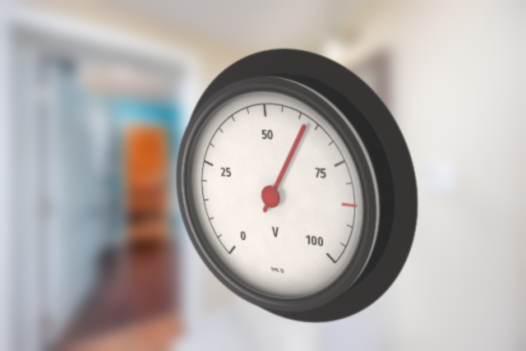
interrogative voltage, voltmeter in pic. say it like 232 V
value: 62.5 V
